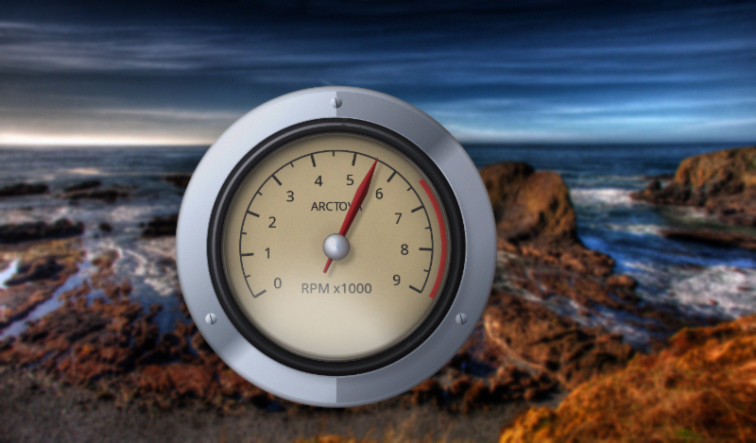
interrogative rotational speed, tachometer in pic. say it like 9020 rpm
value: 5500 rpm
